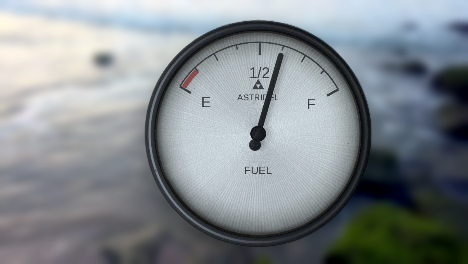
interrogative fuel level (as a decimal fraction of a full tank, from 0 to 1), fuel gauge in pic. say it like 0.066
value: 0.625
